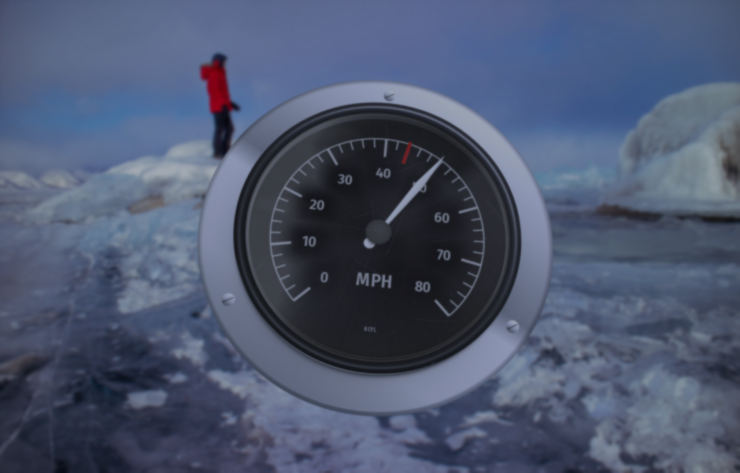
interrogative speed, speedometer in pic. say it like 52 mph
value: 50 mph
